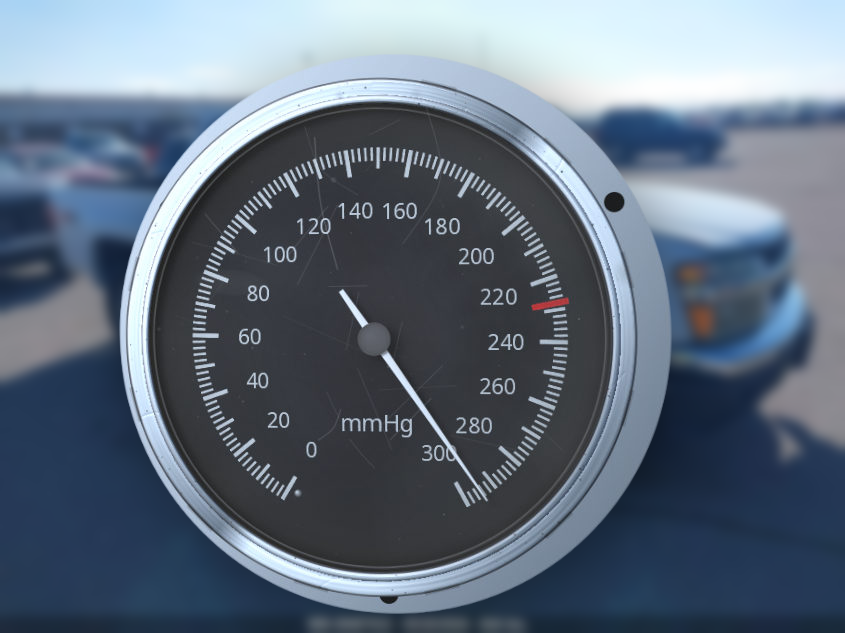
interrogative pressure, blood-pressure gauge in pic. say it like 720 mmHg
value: 294 mmHg
